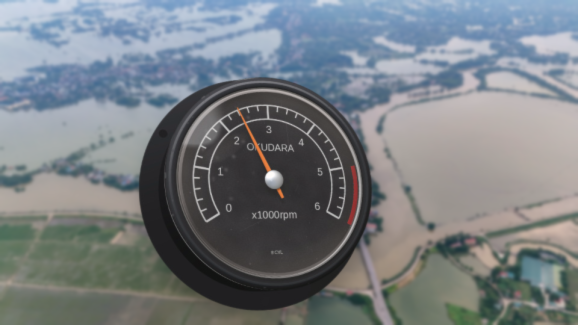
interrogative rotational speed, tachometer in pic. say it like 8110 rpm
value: 2400 rpm
